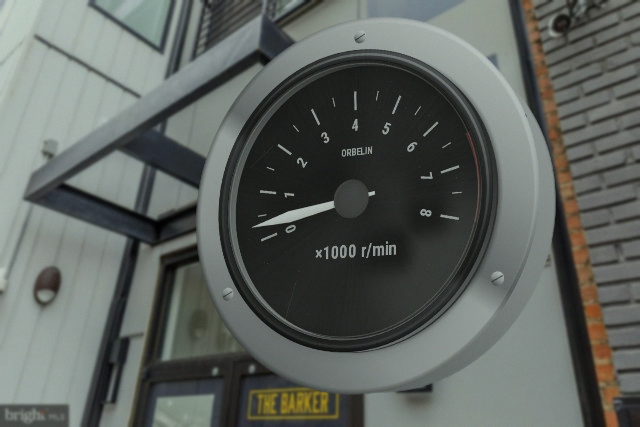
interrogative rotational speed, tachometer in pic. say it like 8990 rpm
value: 250 rpm
